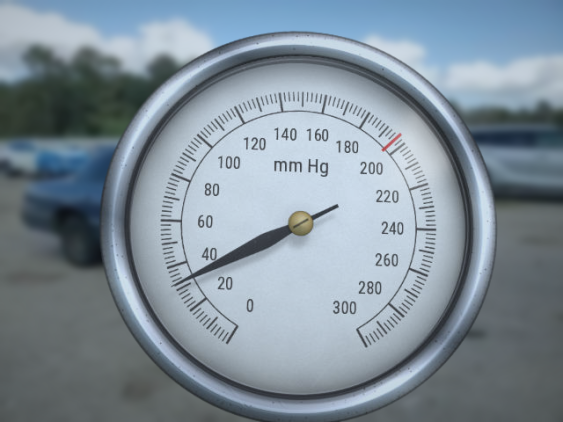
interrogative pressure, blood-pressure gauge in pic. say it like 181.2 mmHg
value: 32 mmHg
